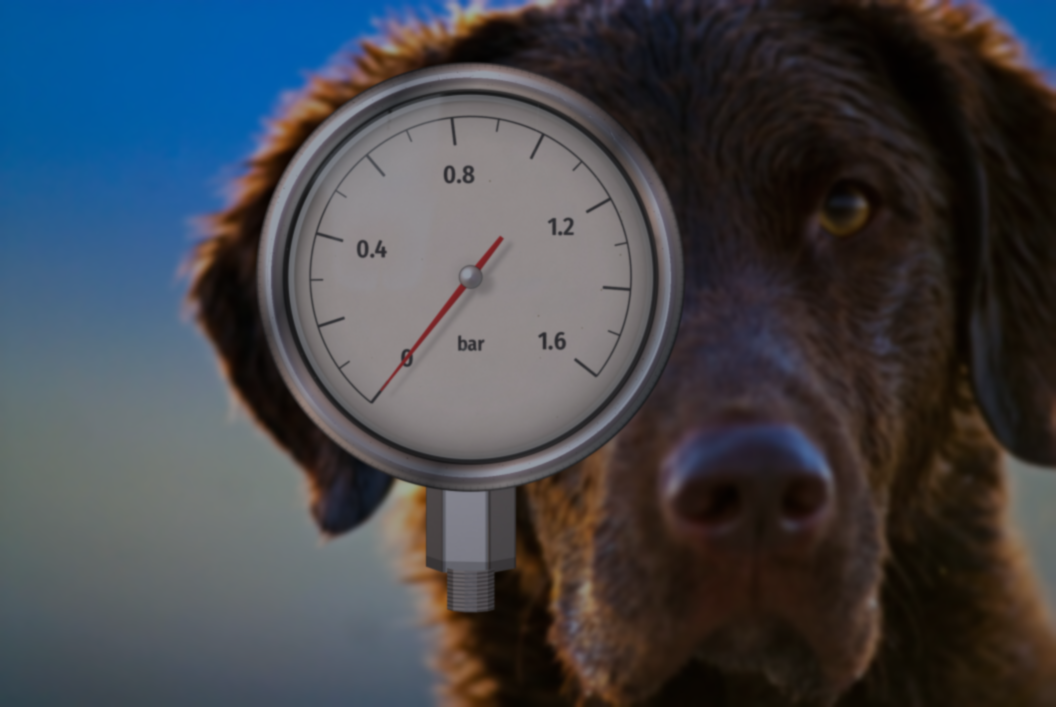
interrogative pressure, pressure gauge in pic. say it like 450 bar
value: 0 bar
